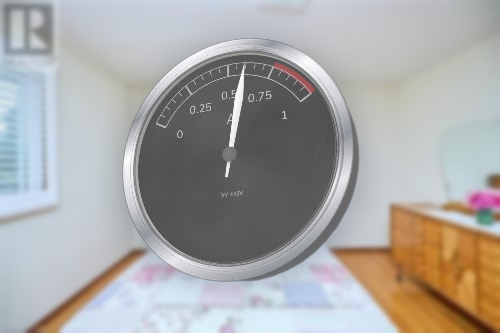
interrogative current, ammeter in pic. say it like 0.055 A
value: 0.6 A
